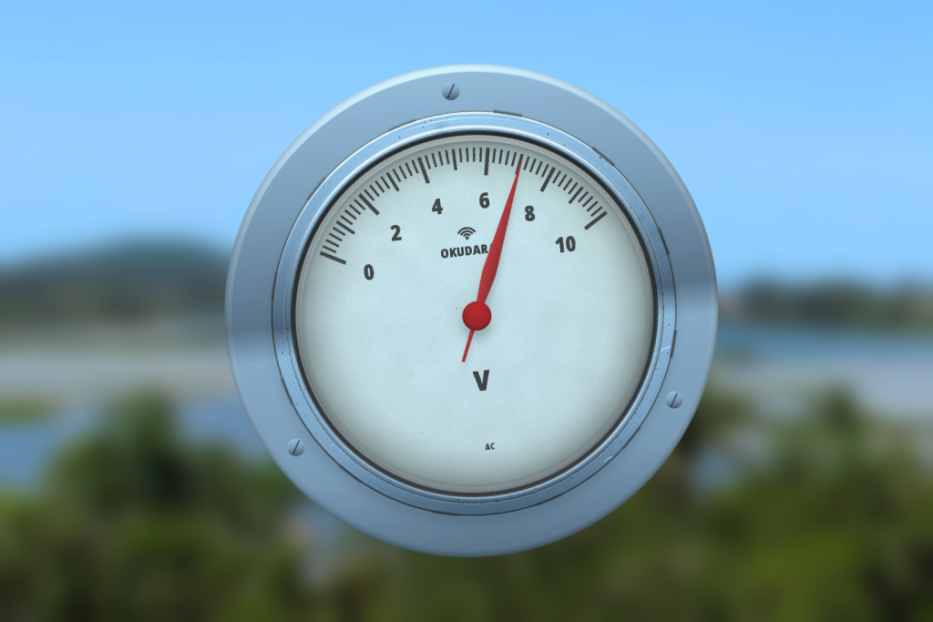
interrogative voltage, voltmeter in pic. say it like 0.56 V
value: 7 V
